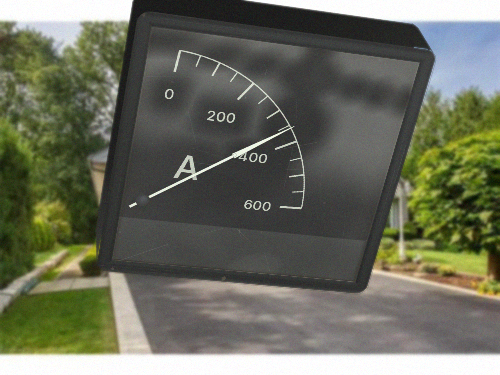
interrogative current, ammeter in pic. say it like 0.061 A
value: 350 A
